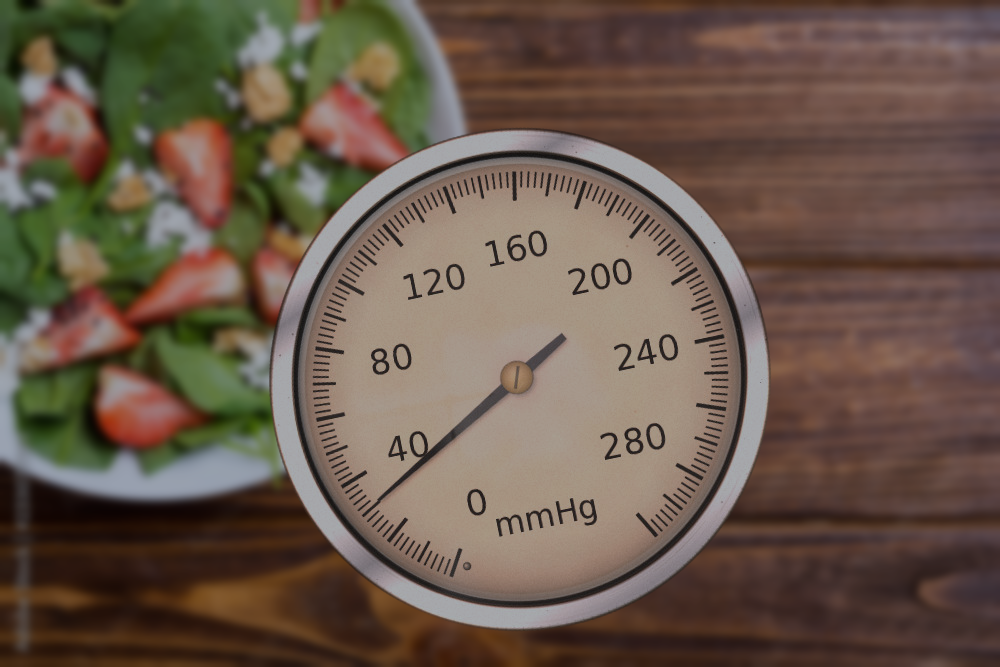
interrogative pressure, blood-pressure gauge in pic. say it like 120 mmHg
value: 30 mmHg
